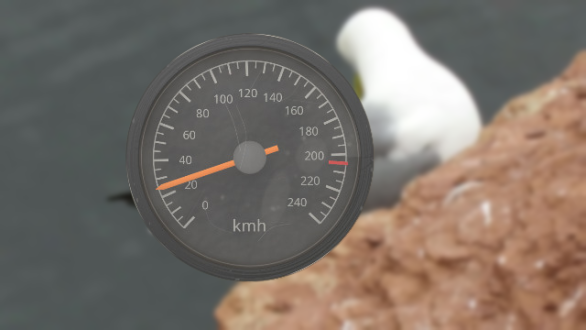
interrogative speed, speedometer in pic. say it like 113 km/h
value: 25 km/h
